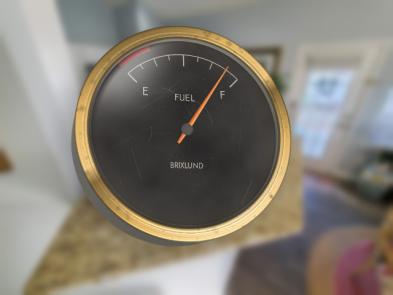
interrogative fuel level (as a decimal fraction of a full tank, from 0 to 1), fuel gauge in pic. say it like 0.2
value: 0.875
